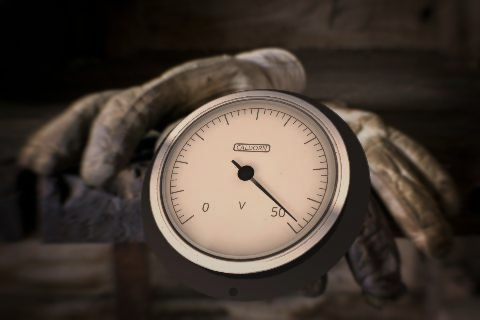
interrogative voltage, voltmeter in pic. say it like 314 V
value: 49 V
